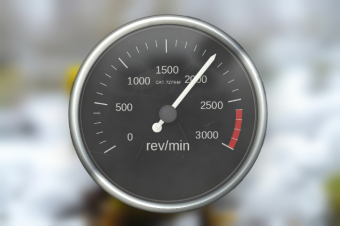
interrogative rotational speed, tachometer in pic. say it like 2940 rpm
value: 2000 rpm
